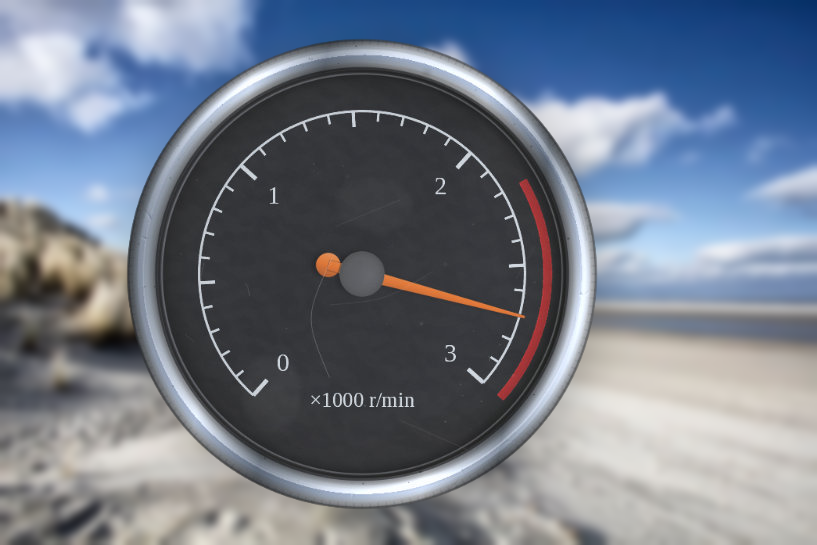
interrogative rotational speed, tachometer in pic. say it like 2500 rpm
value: 2700 rpm
